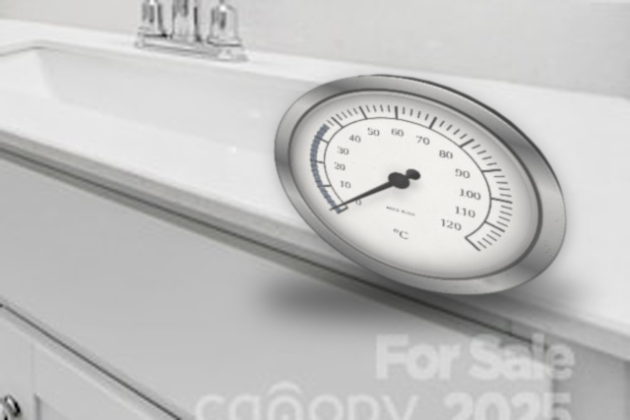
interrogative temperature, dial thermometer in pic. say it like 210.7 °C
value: 2 °C
